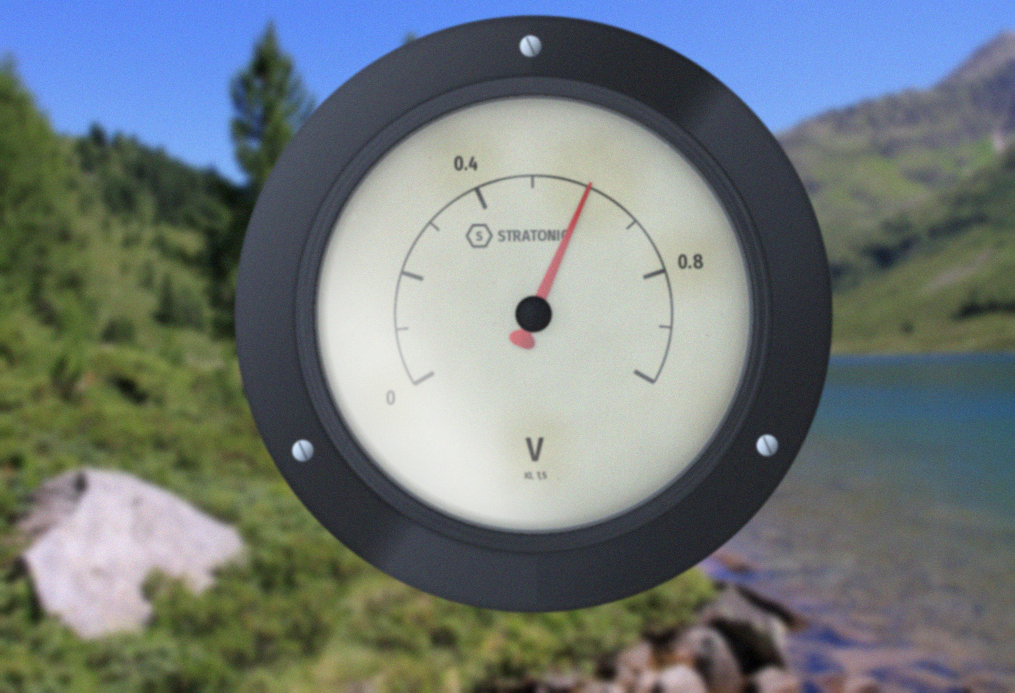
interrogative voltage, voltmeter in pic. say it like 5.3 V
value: 0.6 V
